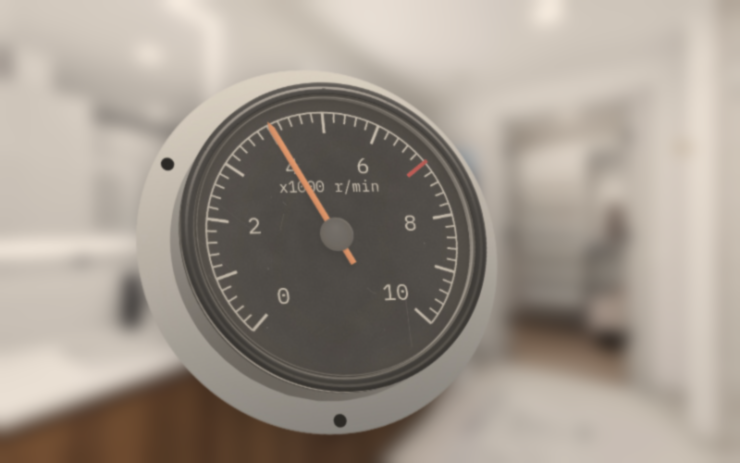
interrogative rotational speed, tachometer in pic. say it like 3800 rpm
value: 4000 rpm
